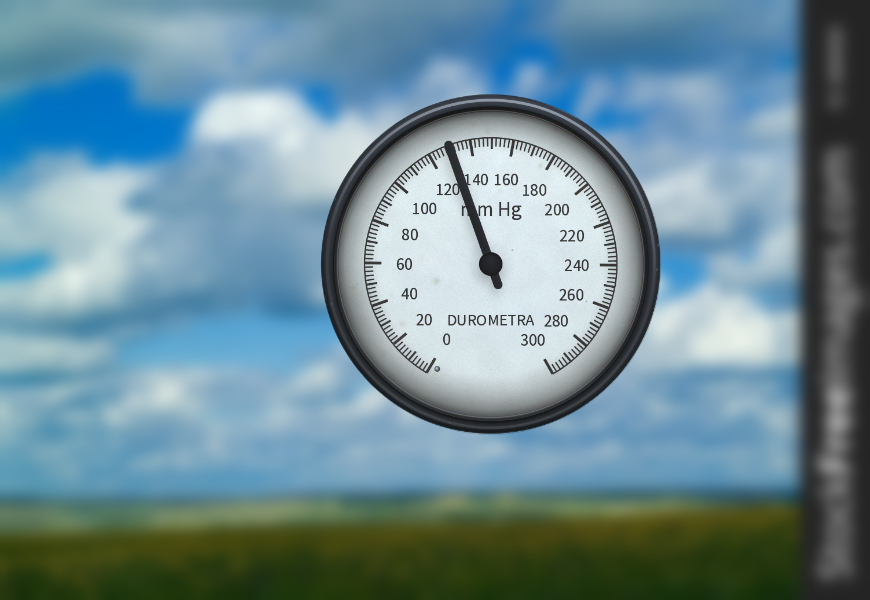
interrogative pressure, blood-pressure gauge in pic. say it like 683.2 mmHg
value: 130 mmHg
